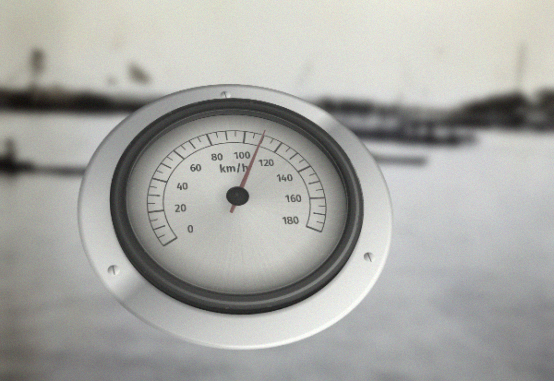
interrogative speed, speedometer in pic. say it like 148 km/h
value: 110 km/h
